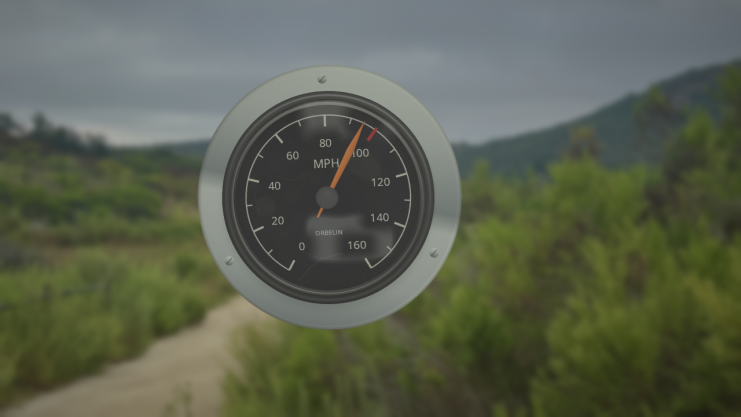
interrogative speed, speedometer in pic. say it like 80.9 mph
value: 95 mph
